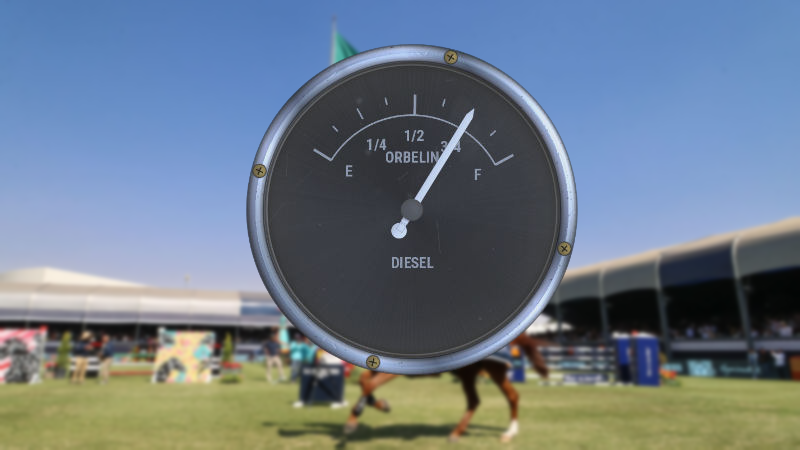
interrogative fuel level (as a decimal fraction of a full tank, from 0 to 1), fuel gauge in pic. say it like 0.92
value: 0.75
